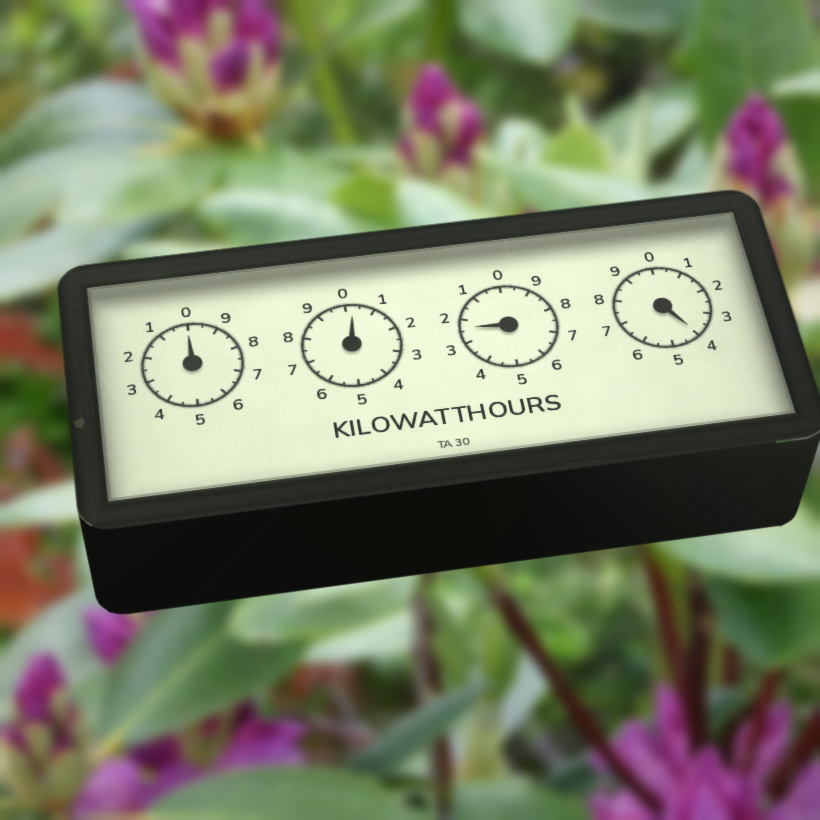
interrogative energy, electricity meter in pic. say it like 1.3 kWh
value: 24 kWh
